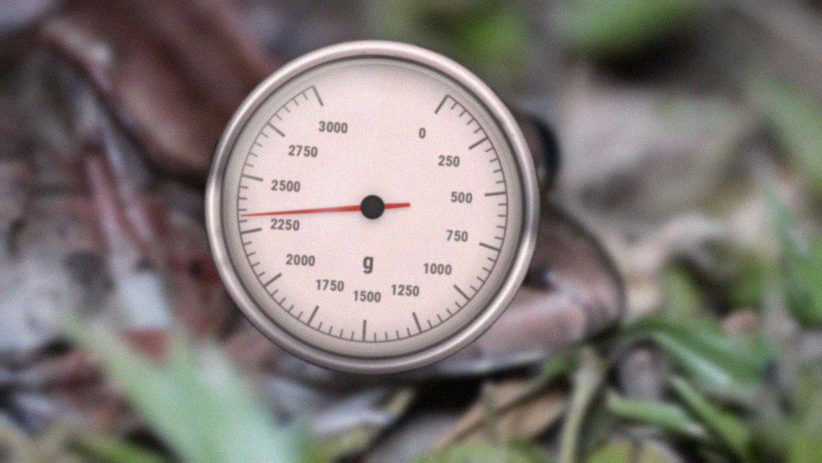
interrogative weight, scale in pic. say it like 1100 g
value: 2325 g
